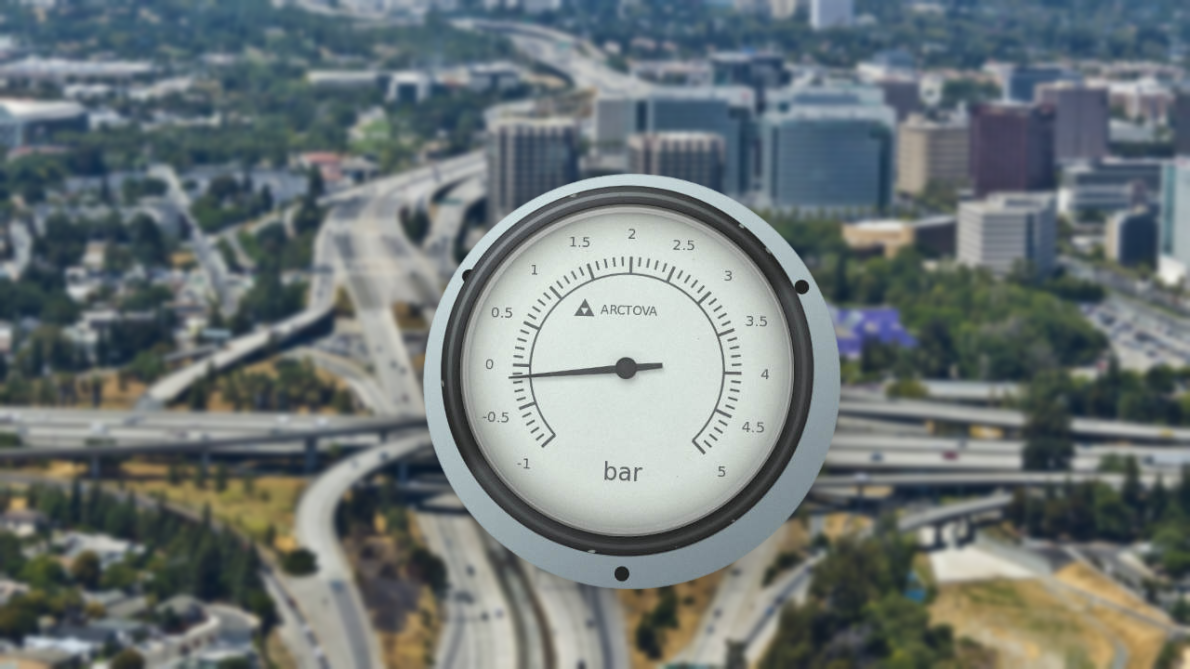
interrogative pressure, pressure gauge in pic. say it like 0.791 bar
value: -0.15 bar
